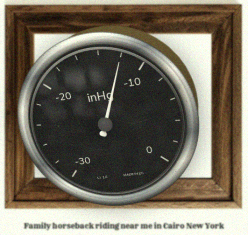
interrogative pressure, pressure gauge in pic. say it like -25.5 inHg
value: -12 inHg
